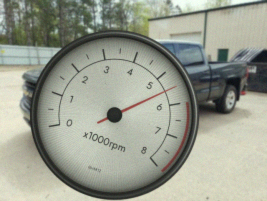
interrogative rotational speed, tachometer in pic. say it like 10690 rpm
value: 5500 rpm
